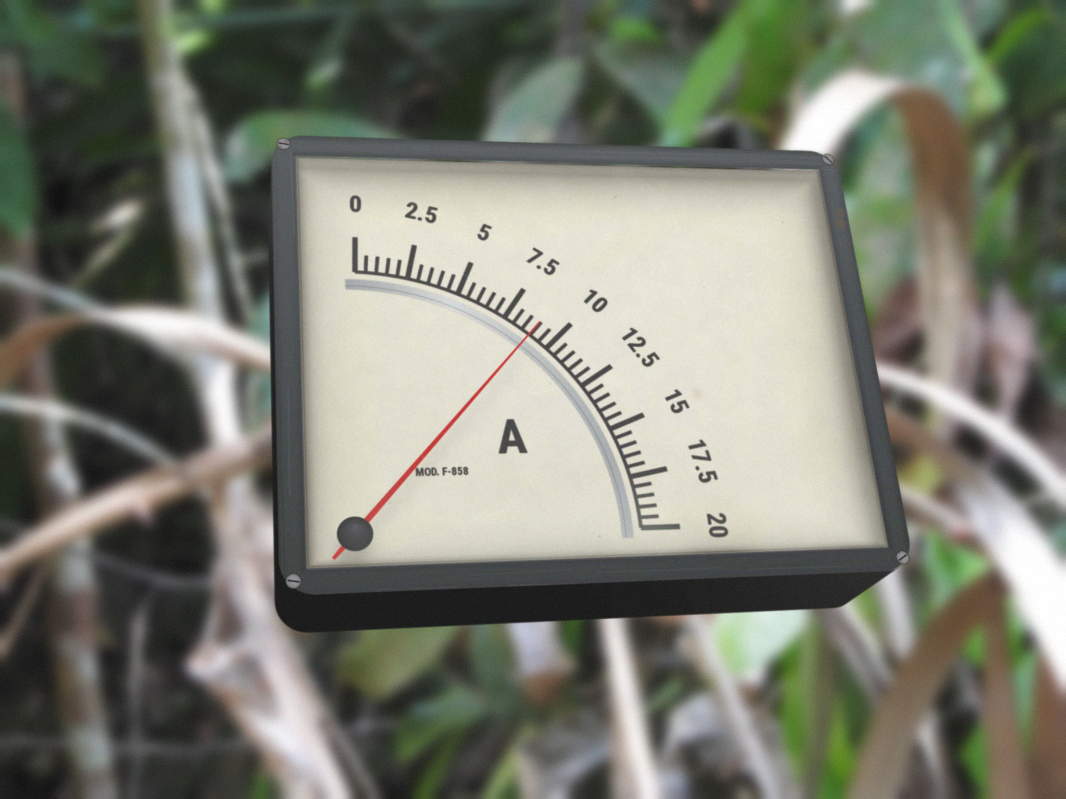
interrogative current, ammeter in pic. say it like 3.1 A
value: 9 A
